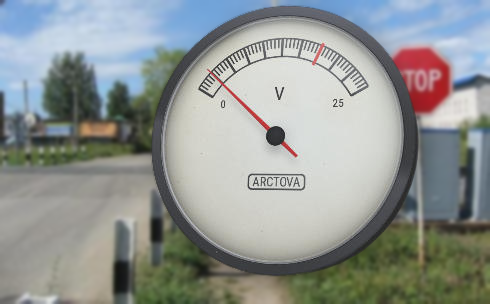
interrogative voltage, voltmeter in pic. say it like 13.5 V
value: 2.5 V
